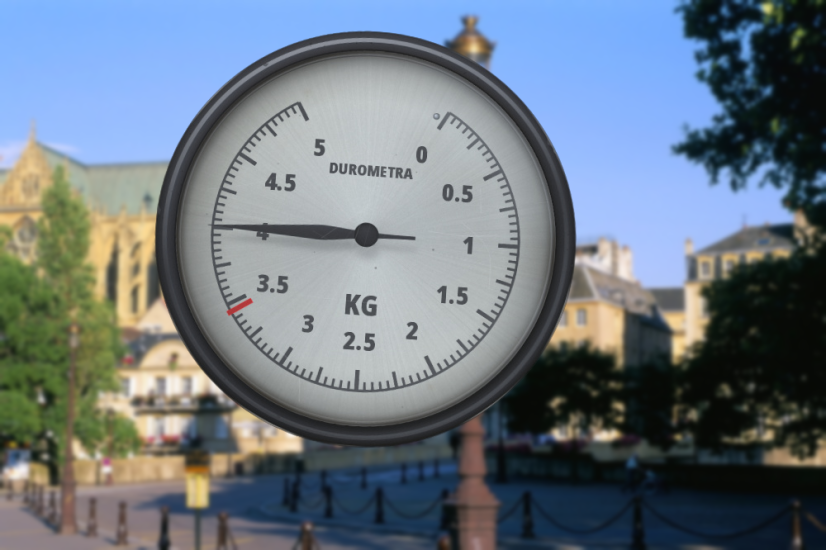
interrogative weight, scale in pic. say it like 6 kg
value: 4 kg
